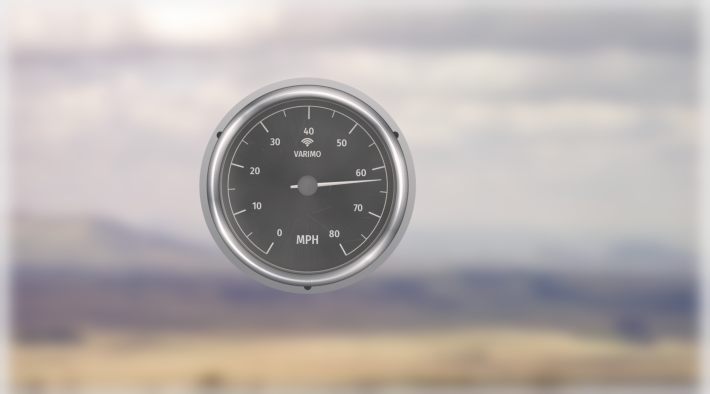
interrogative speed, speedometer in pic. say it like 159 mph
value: 62.5 mph
